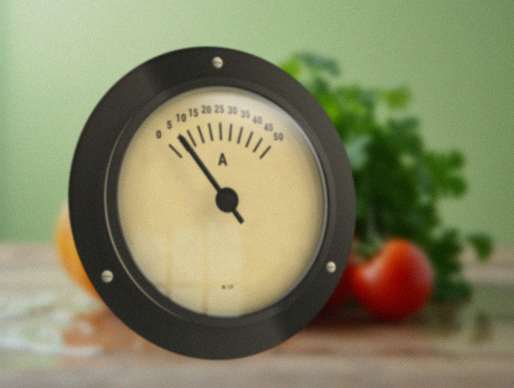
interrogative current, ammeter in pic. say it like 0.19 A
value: 5 A
